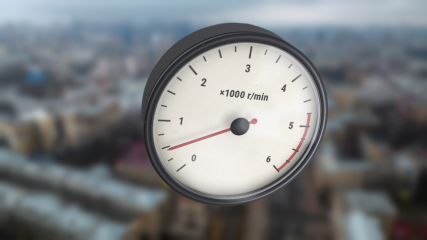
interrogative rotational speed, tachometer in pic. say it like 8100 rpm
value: 500 rpm
